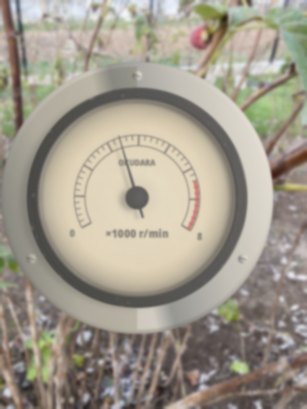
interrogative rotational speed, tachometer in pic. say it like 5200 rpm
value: 3400 rpm
